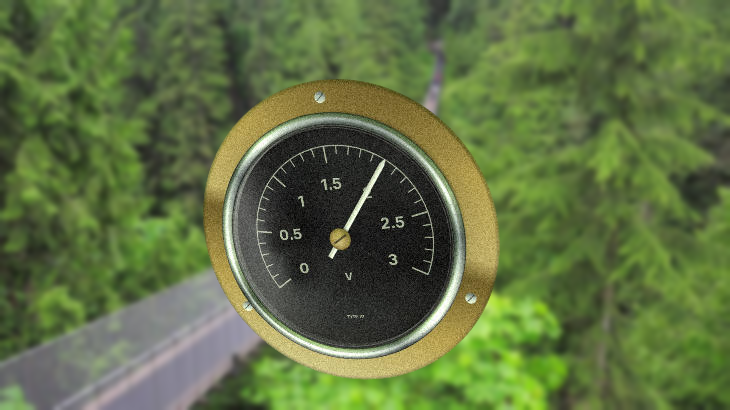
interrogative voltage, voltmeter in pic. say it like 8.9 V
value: 2 V
